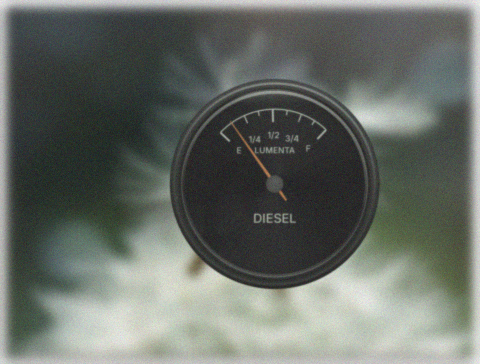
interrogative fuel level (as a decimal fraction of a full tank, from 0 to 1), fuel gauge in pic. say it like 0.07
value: 0.125
